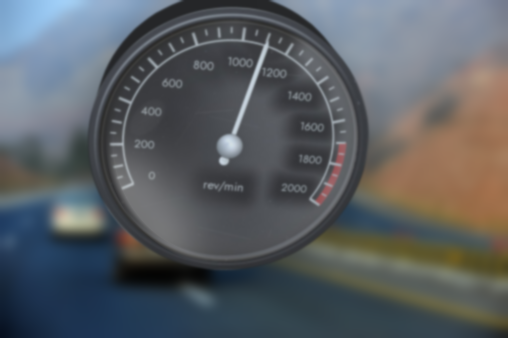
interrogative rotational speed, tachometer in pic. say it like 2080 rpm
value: 1100 rpm
